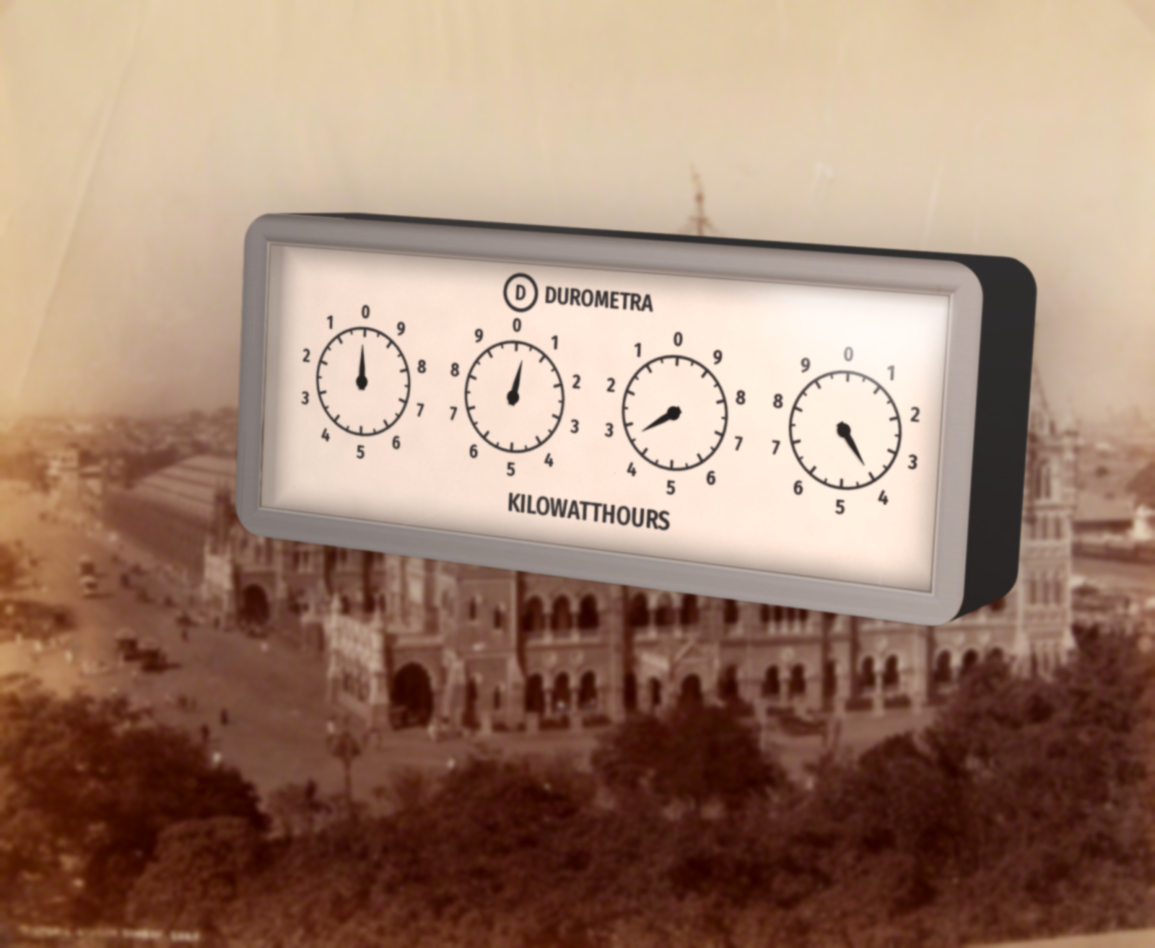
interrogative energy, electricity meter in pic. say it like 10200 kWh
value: 34 kWh
